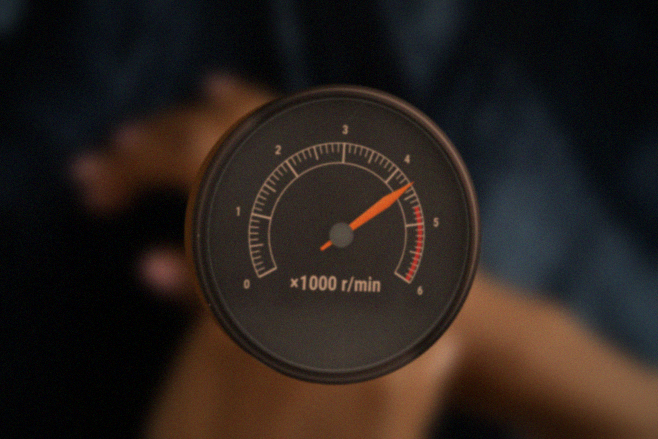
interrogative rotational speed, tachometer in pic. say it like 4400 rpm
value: 4300 rpm
